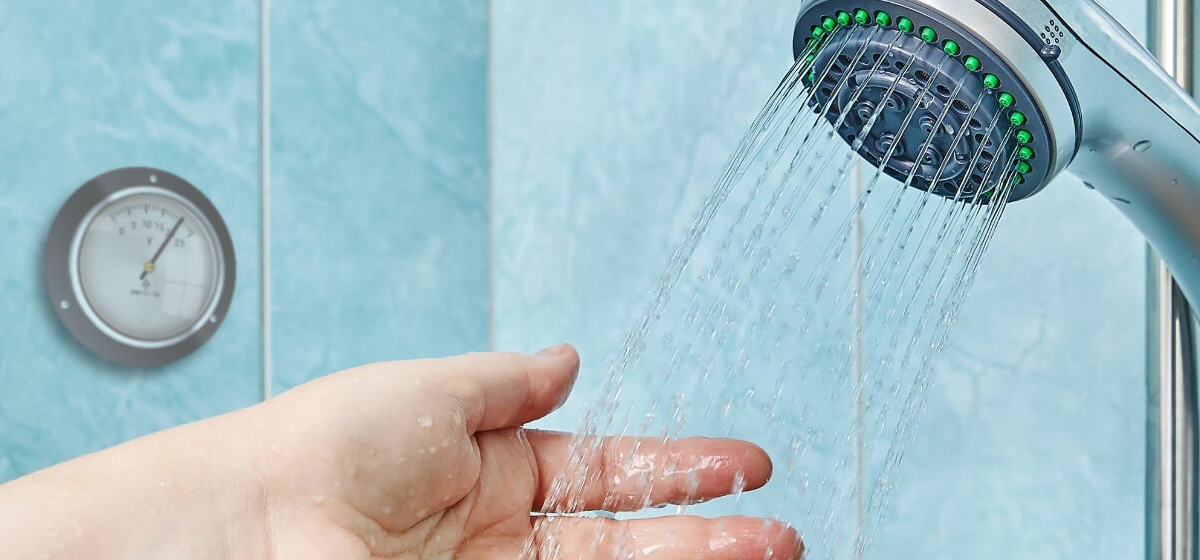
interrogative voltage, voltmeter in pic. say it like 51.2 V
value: 20 V
